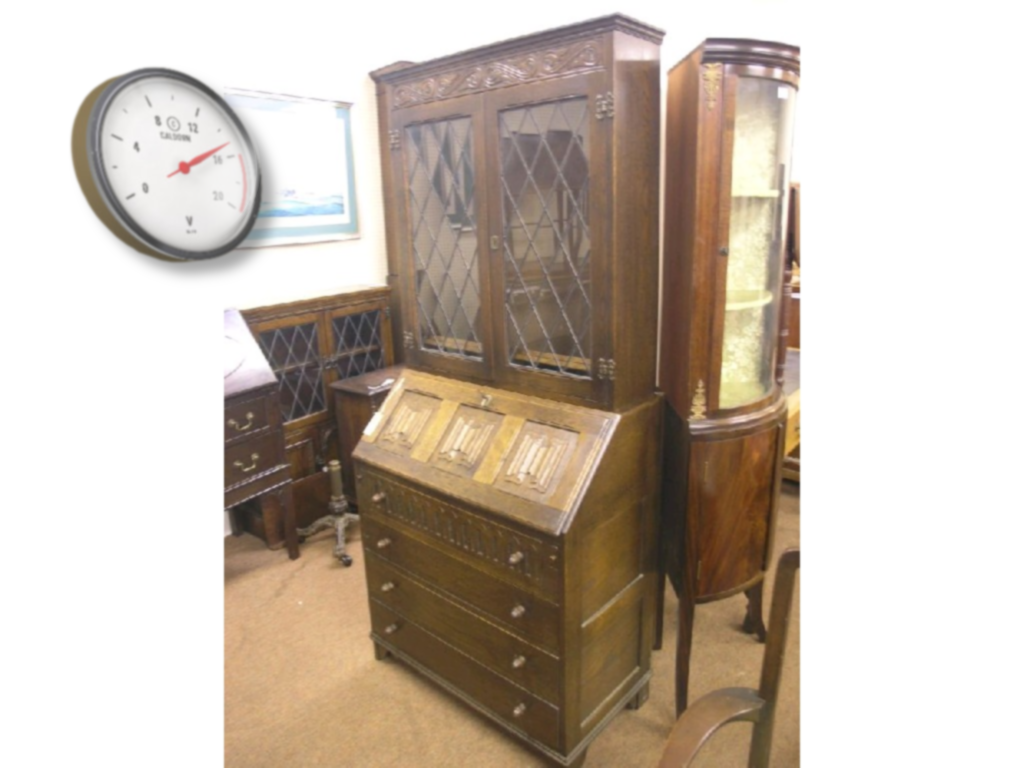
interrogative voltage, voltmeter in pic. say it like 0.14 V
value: 15 V
